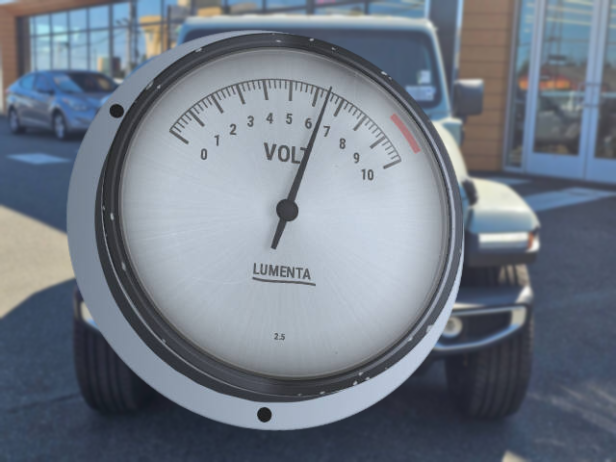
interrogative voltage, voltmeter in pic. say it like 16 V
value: 6.4 V
